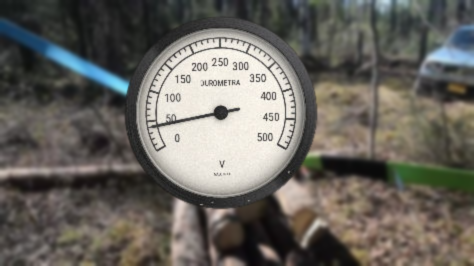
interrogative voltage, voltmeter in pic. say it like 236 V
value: 40 V
